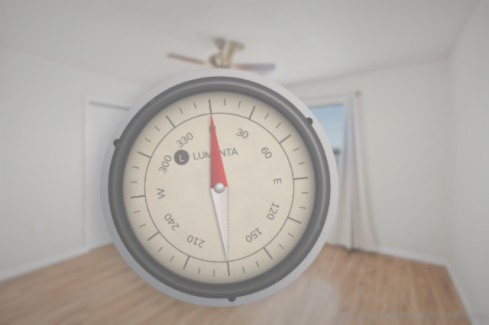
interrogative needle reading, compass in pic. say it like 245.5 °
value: 0 °
